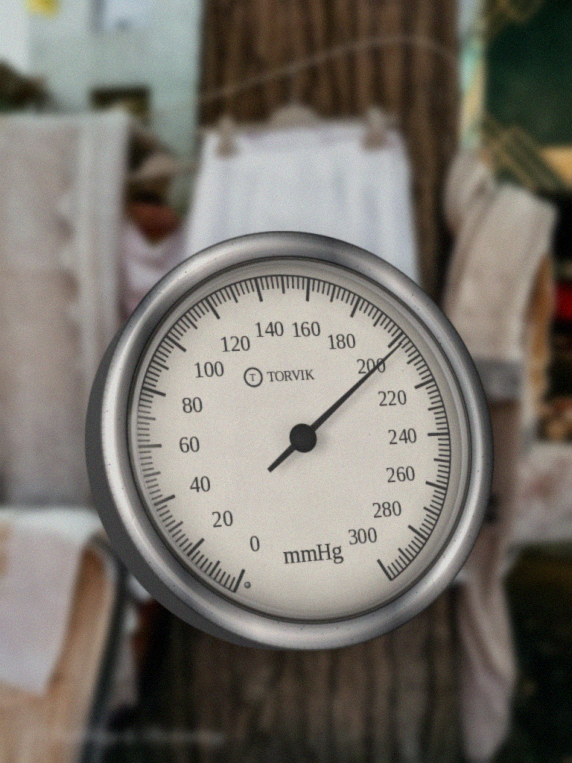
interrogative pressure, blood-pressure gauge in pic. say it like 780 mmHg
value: 202 mmHg
